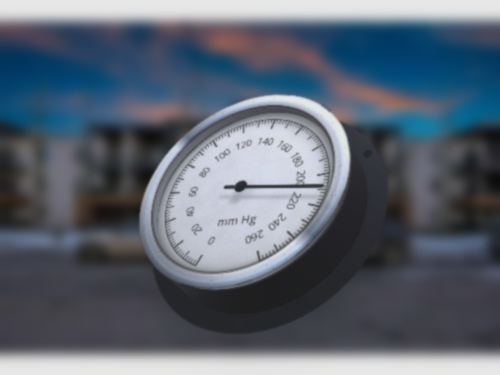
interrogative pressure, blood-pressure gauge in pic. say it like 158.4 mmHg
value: 210 mmHg
